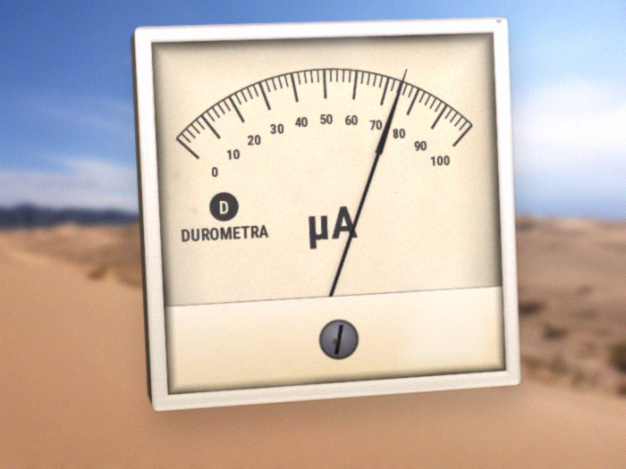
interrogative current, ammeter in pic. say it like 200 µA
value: 74 µA
